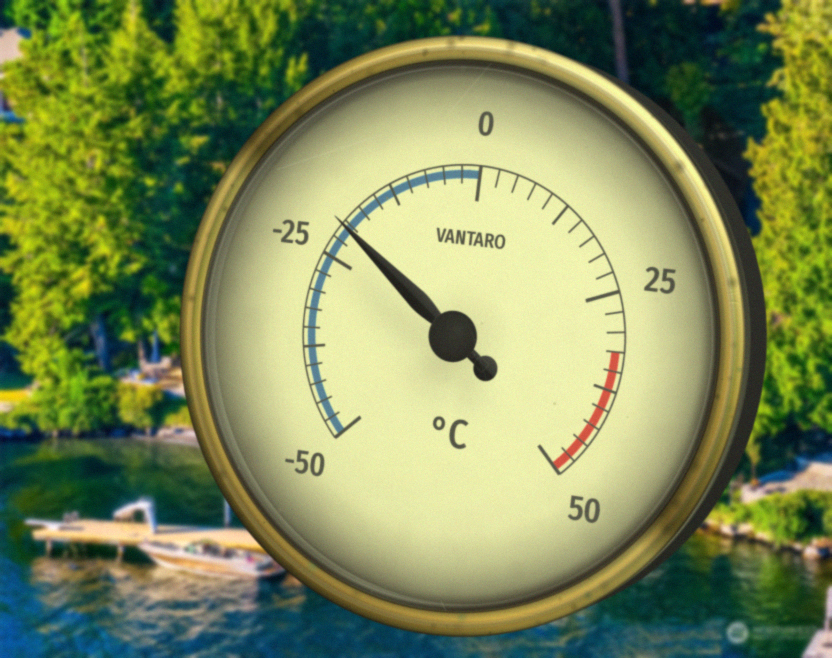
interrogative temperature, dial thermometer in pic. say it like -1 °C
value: -20 °C
